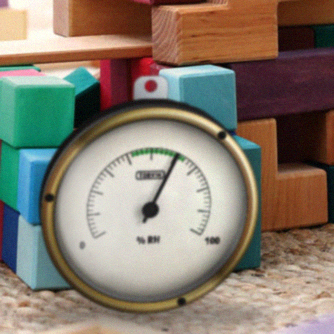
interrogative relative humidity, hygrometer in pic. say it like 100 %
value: 60 %
